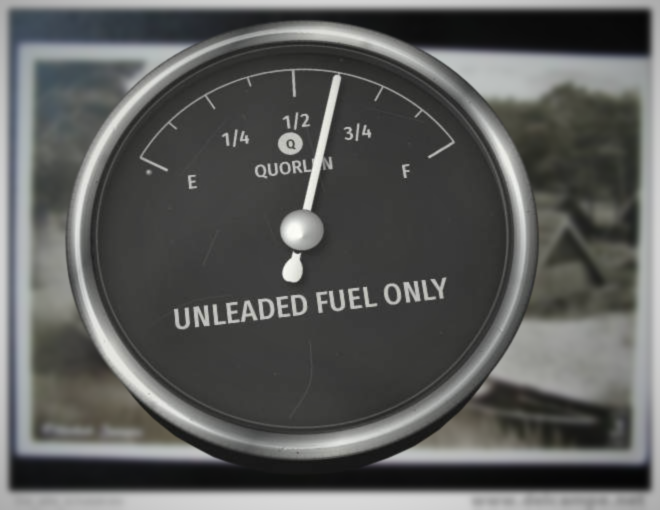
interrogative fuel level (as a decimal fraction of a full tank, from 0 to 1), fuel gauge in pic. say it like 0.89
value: 0.625
